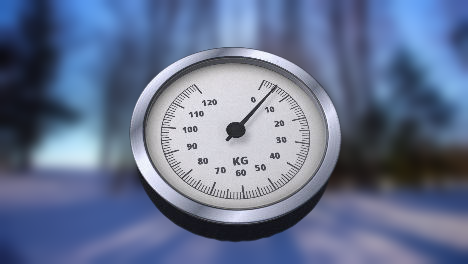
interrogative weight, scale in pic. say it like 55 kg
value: 5 kg
